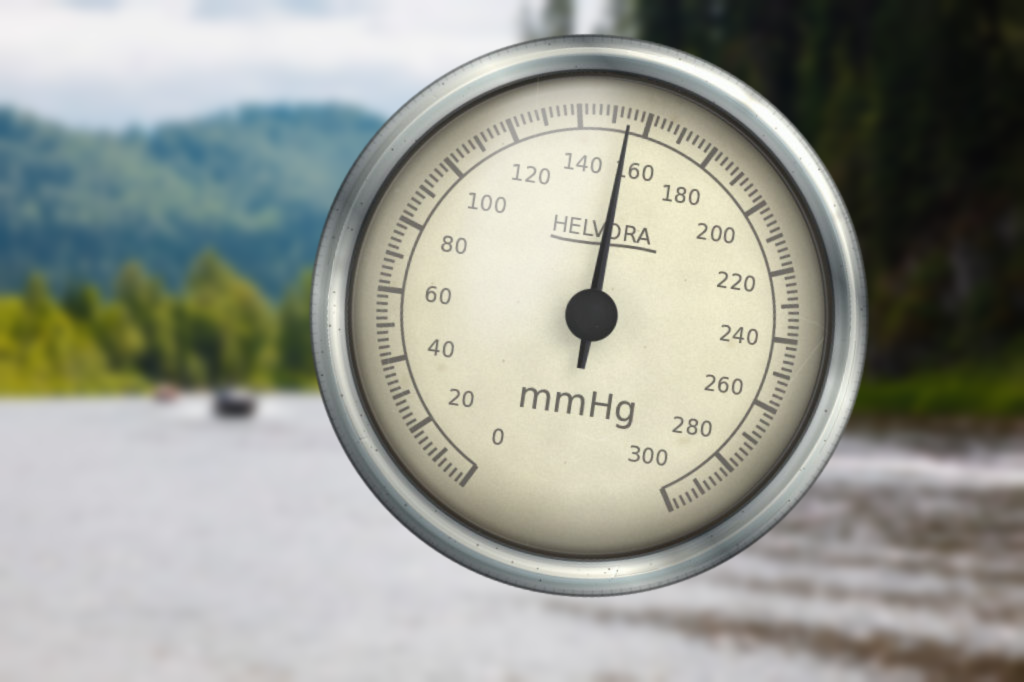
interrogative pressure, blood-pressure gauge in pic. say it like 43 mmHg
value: 154 mmHg
